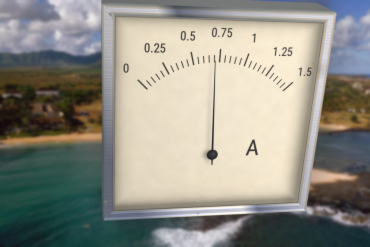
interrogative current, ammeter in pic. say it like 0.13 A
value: 0.7 A
